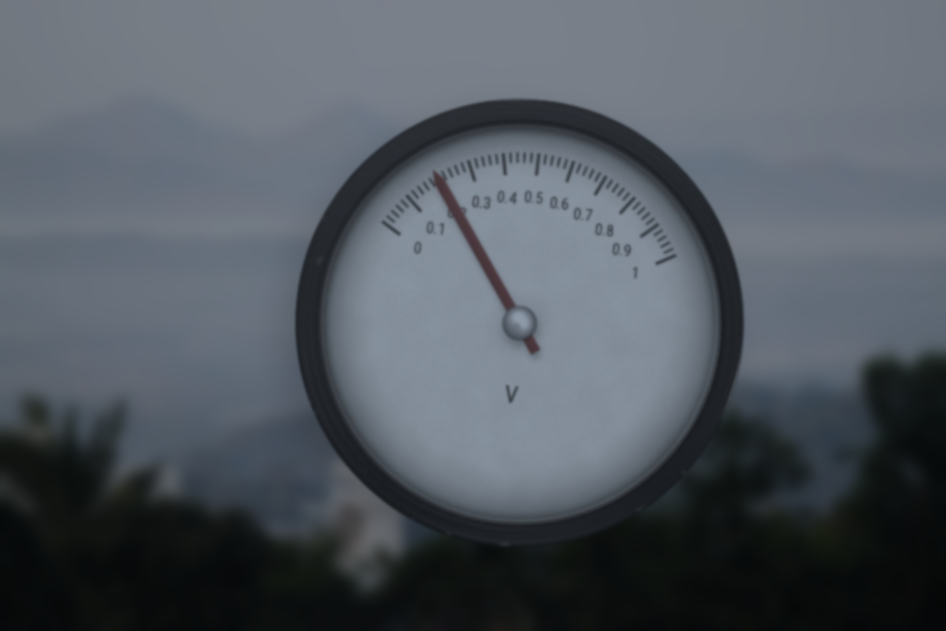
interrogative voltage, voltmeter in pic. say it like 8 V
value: 0.2 V
